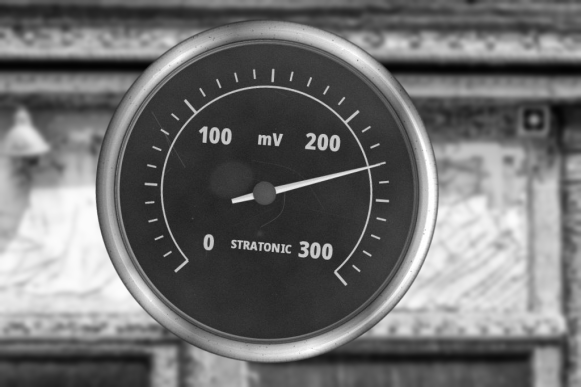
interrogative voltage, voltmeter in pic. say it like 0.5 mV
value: 230 mV
